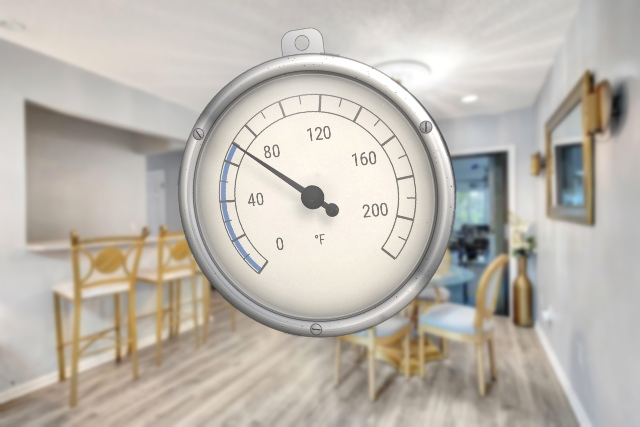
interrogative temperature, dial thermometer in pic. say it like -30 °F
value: 70 °F
